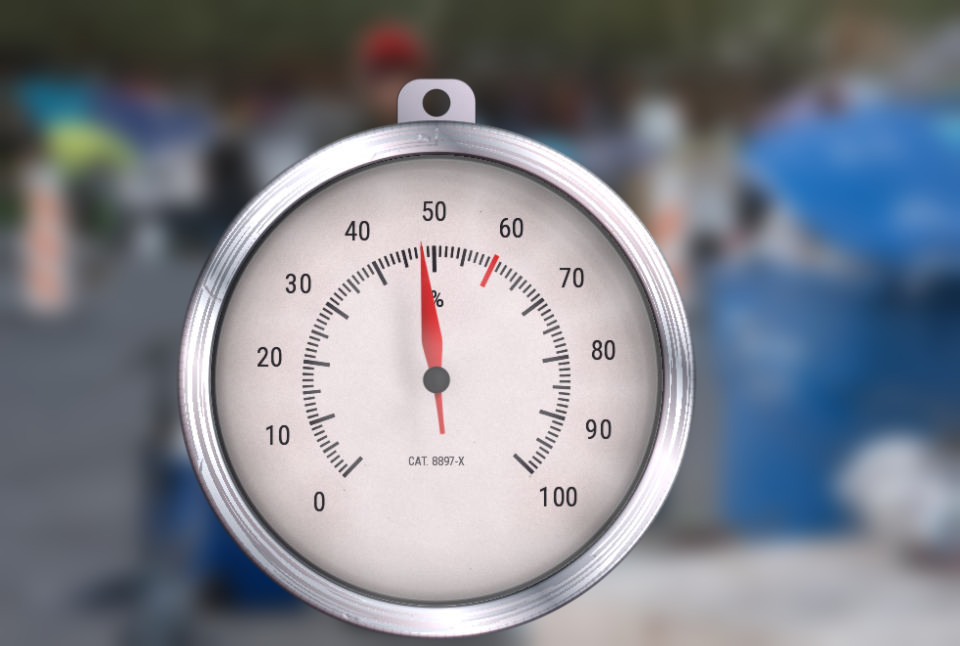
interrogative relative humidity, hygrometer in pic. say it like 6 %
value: 48 %
